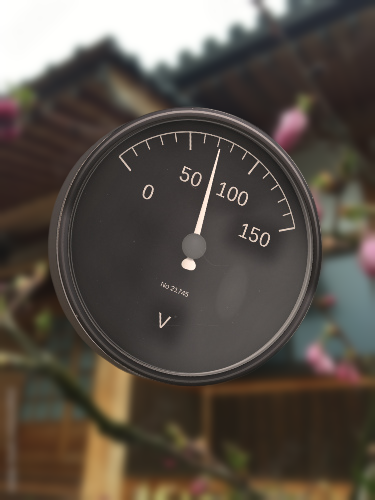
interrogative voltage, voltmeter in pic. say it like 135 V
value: 70 V
